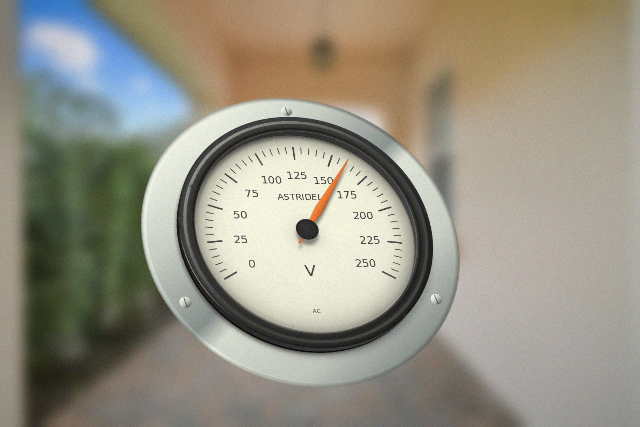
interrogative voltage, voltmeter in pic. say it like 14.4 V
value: 160 V
